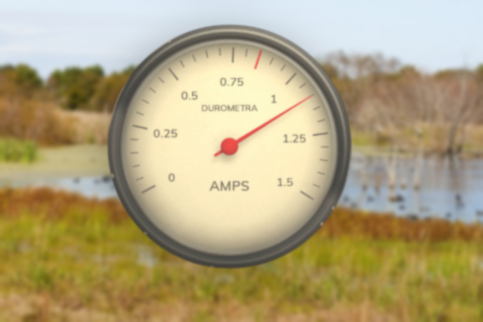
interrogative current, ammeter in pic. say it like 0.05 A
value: 1.1 A
